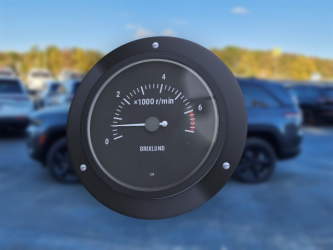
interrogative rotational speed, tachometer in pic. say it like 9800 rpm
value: 600 rpm
